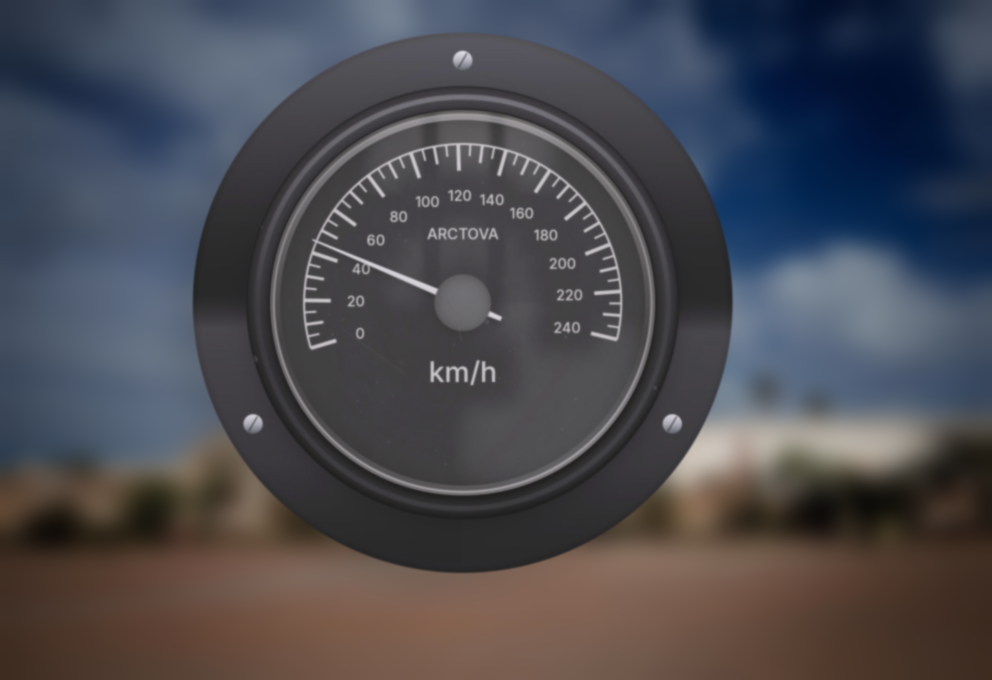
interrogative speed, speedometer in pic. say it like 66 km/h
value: 45 km/h
